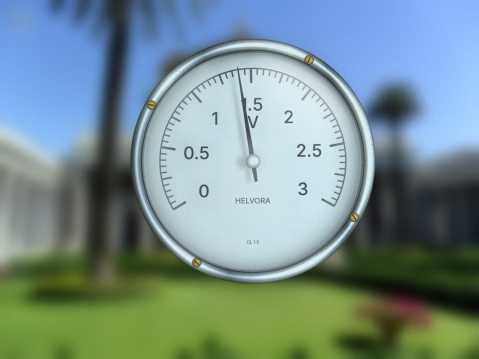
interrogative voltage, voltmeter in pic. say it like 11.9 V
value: 1.4 V
